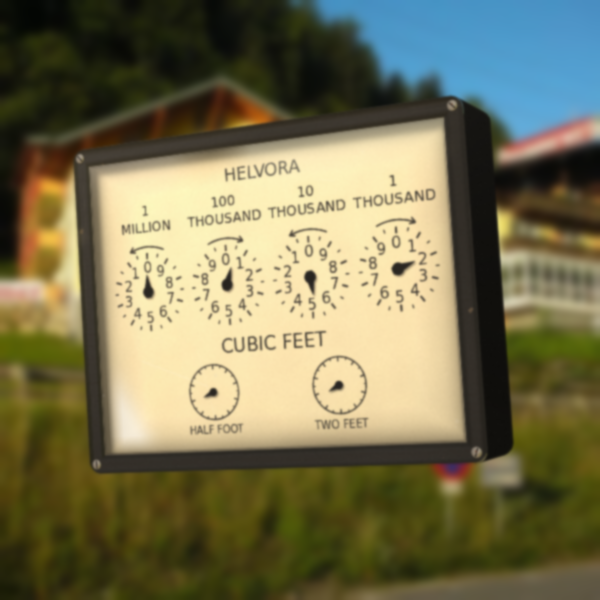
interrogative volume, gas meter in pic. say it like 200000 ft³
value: 5200 ft³
